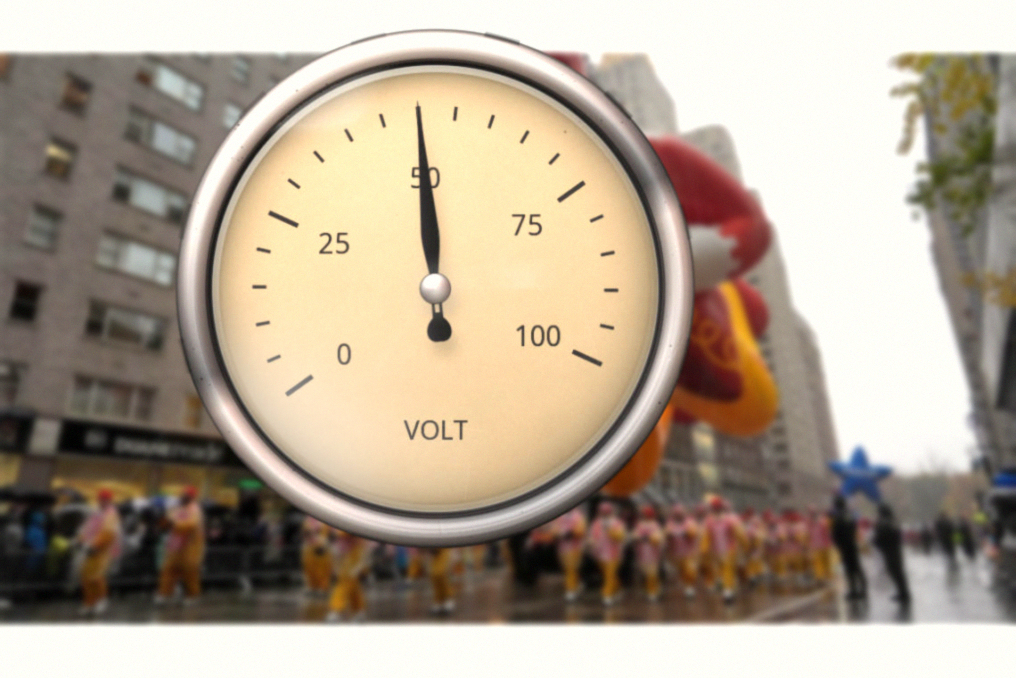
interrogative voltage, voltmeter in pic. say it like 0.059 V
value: 50 V
